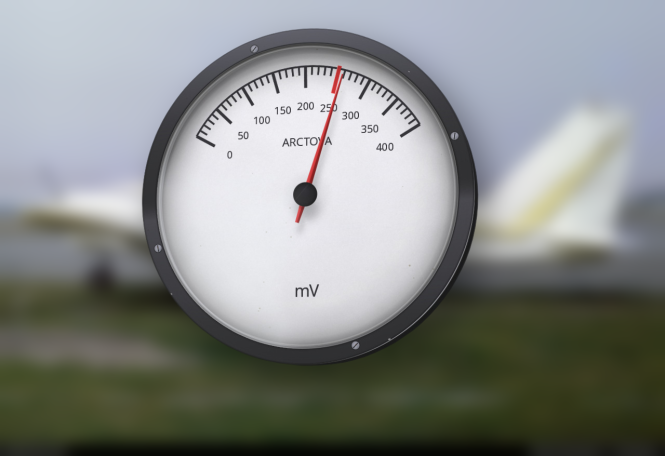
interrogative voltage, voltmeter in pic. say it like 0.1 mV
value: 260 mV
